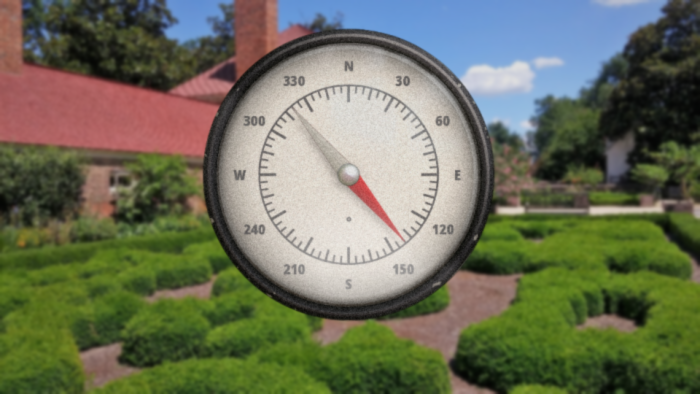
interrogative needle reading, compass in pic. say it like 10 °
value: 140 °
